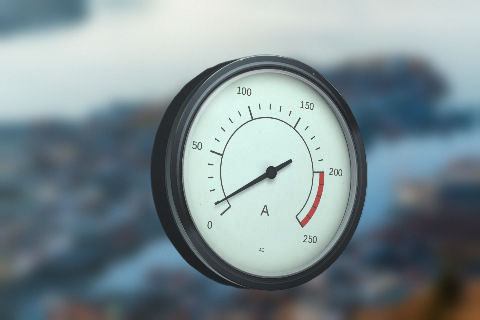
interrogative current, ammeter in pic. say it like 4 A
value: 10 A
